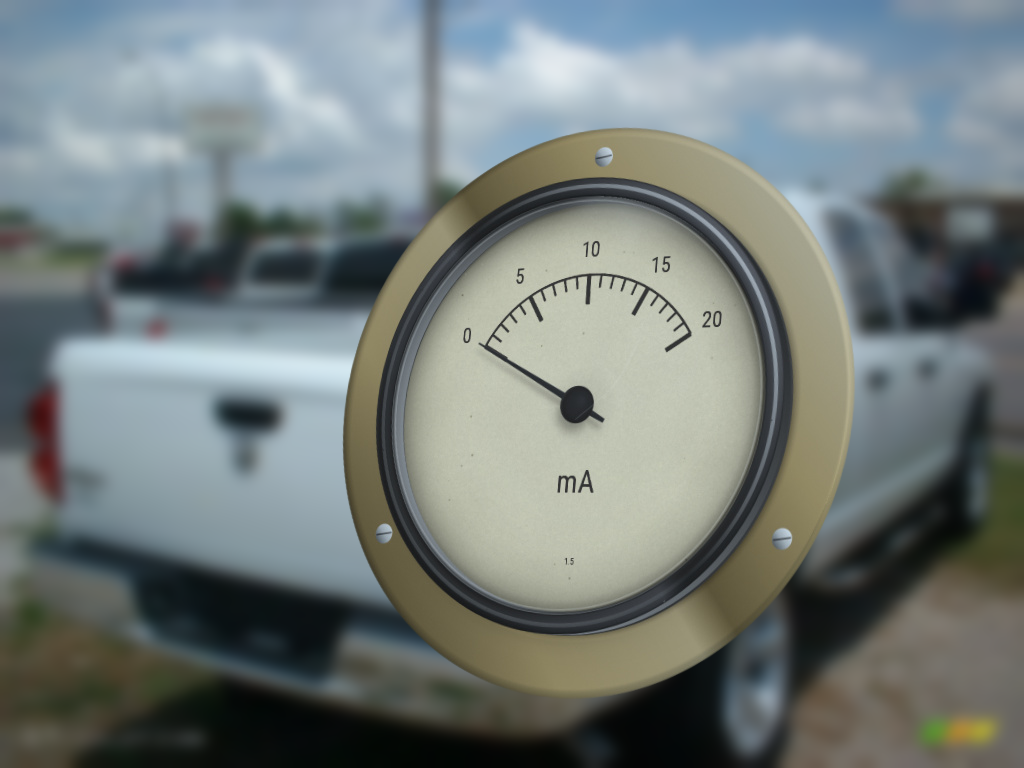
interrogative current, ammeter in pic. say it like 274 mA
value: 0 mA
